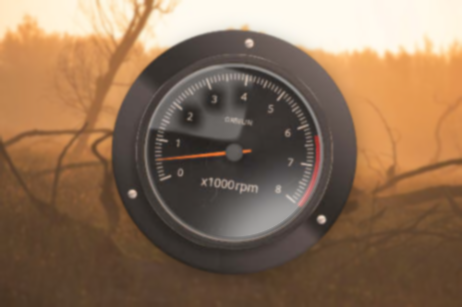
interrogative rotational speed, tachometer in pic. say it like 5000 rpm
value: 500 rpm
